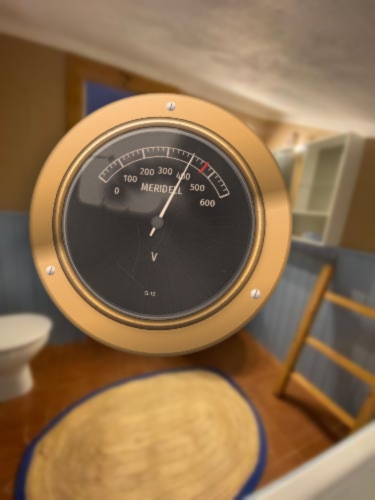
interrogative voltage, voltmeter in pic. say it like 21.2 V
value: 400 V
